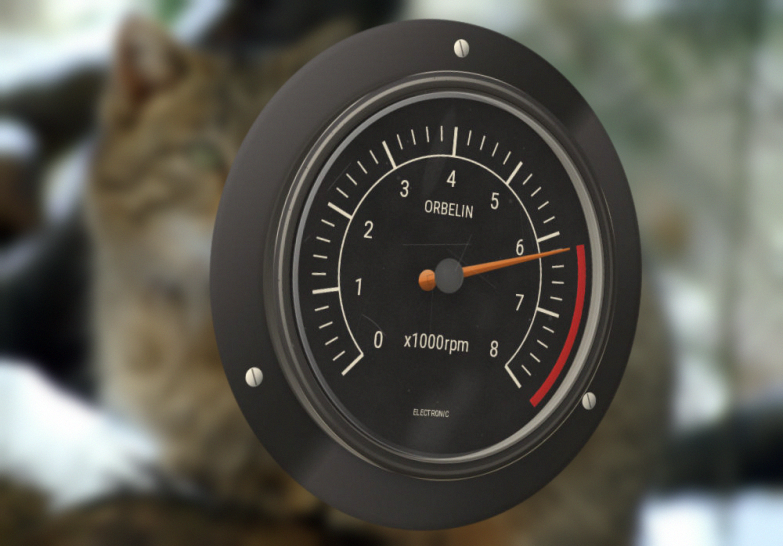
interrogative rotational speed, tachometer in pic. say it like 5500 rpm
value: 6200 rpm
